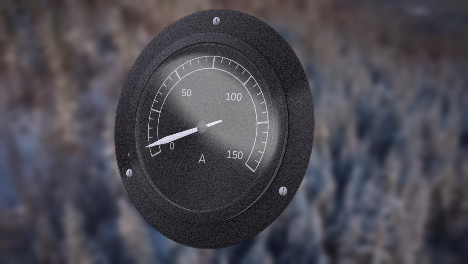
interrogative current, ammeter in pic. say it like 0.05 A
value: 5 A
